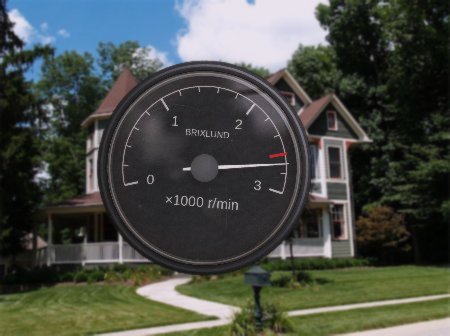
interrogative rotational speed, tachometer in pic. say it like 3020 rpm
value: 2700 rpm
